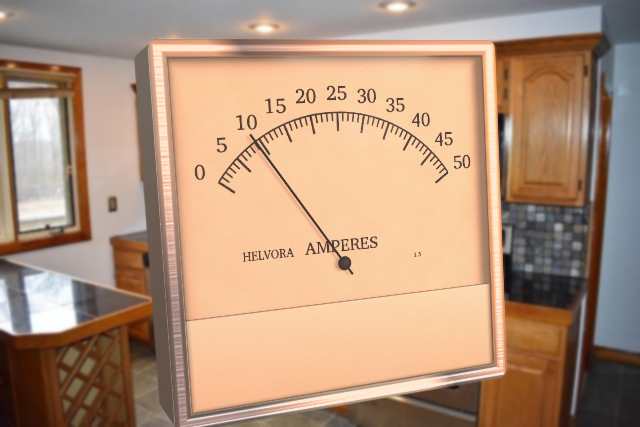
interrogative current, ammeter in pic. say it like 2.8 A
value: 9 A
